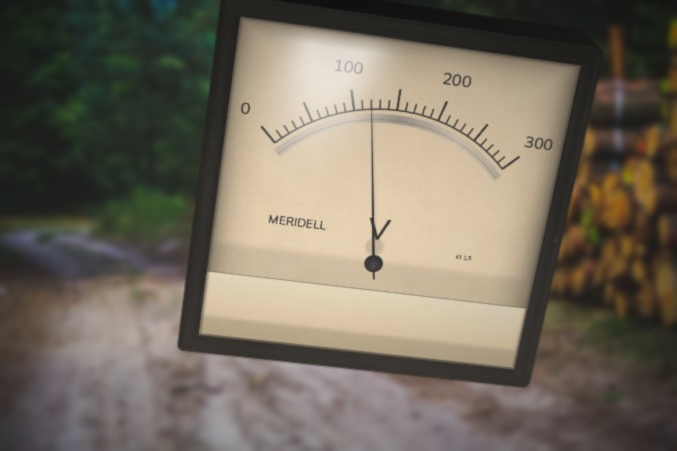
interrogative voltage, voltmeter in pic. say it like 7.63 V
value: 120 V
